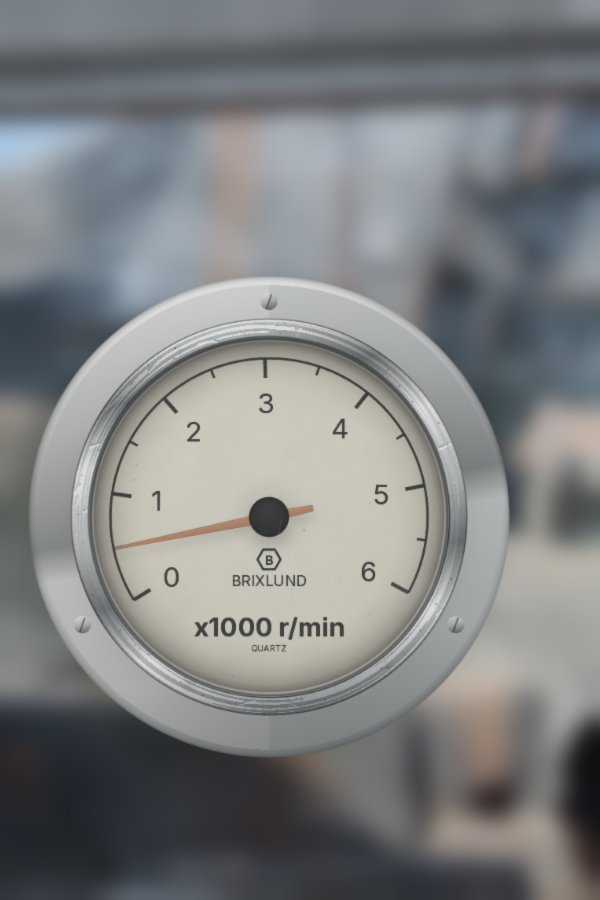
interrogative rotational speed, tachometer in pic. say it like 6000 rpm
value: 500 rpm
